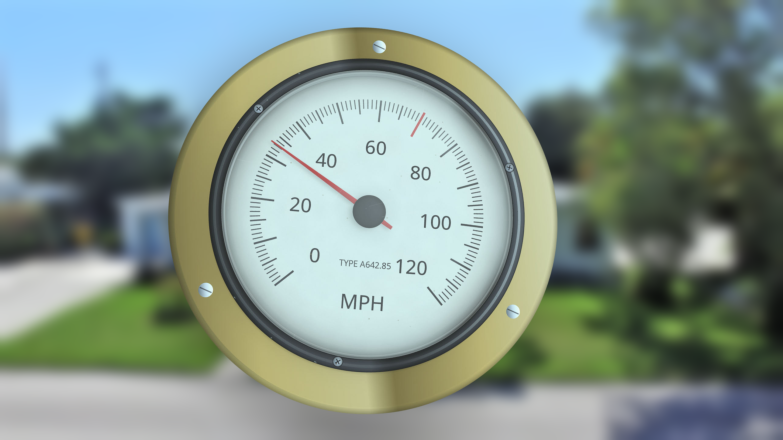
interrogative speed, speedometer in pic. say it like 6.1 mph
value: 33 mph
